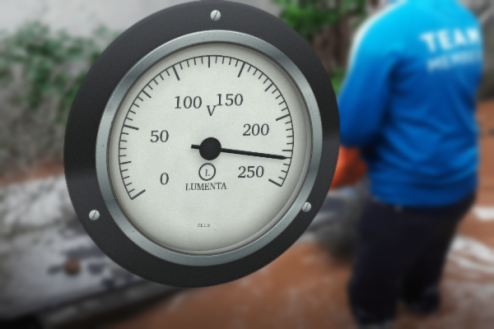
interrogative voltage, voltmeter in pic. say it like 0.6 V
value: 230 V
